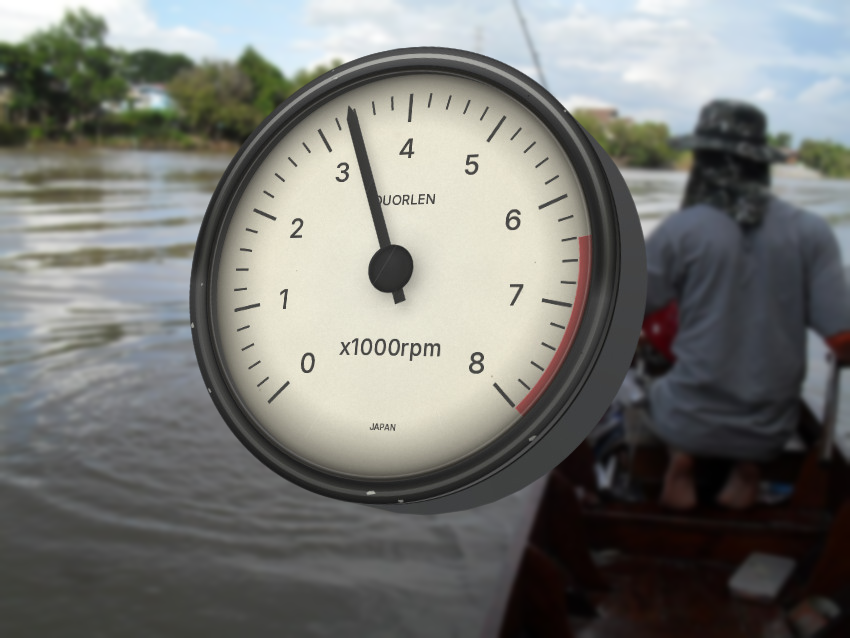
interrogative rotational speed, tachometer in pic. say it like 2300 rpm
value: 3400 rpm
